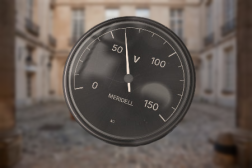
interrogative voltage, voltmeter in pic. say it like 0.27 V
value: 60 V
